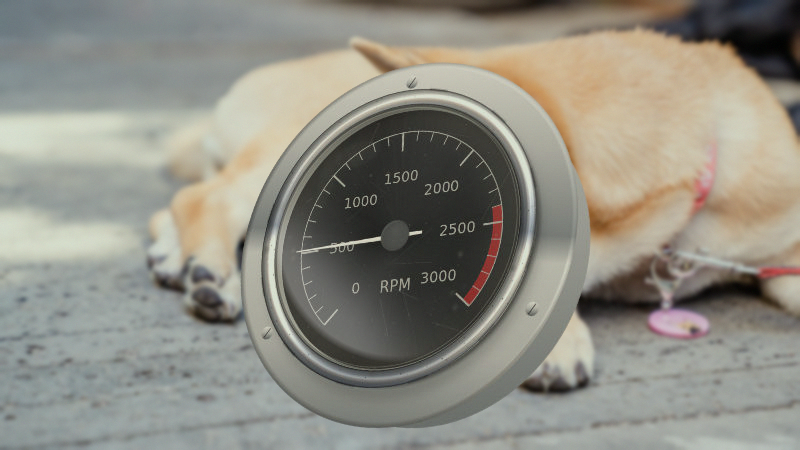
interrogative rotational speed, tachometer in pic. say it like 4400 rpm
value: 500 rpm
